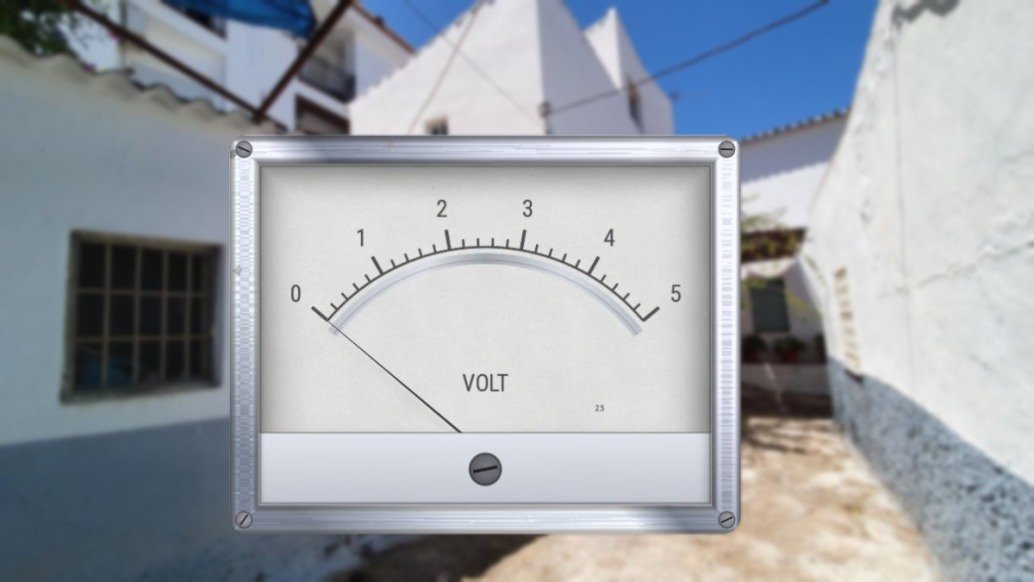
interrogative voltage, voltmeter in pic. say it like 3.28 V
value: 0 V
